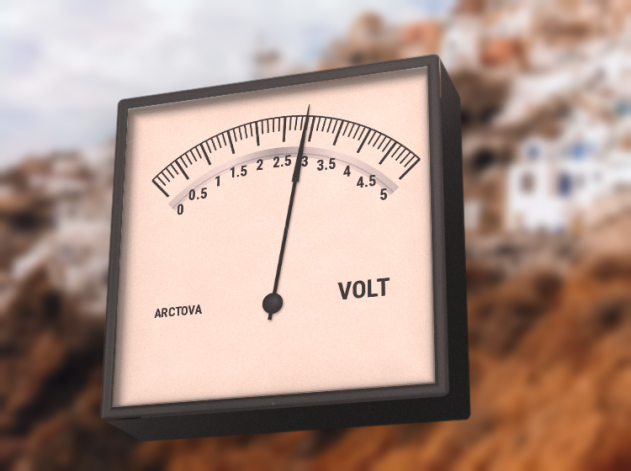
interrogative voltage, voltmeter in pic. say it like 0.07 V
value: 2.9 V
